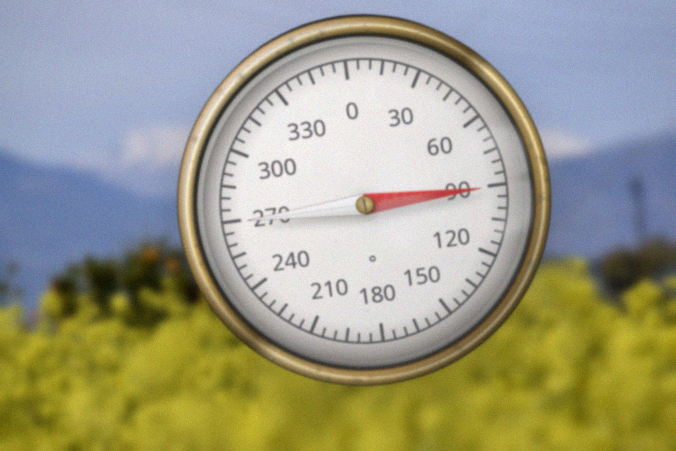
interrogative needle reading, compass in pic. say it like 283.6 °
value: 90 °
